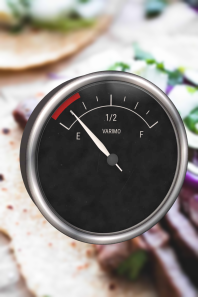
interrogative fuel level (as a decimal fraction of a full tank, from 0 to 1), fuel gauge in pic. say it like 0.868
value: 0.125
